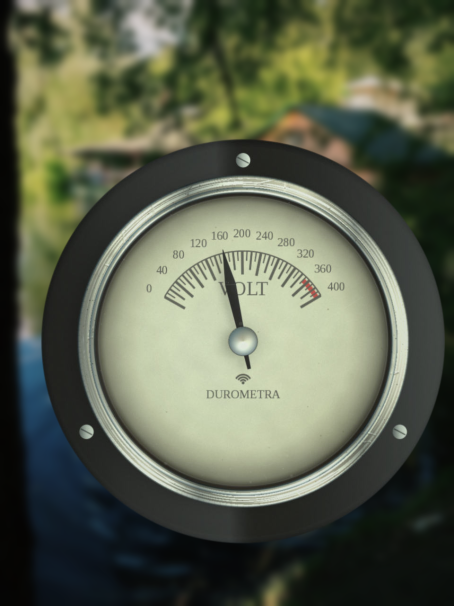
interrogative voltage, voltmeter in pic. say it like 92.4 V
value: 160 V
